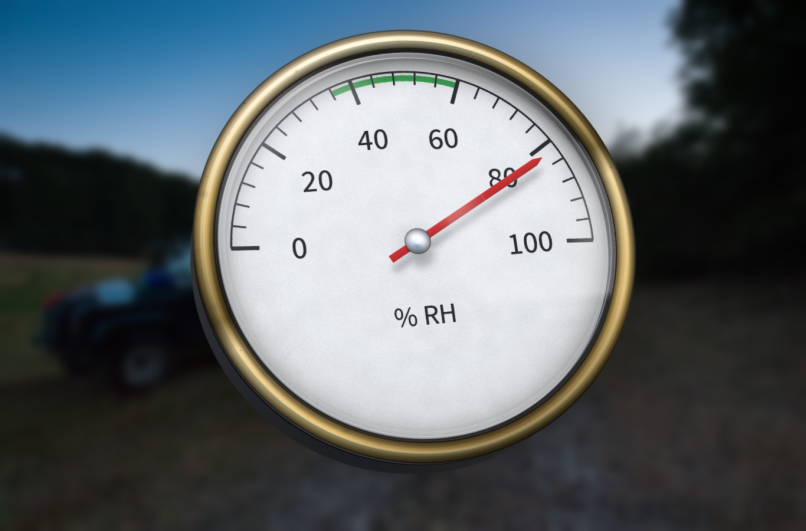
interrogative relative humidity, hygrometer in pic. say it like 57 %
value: 82 %
